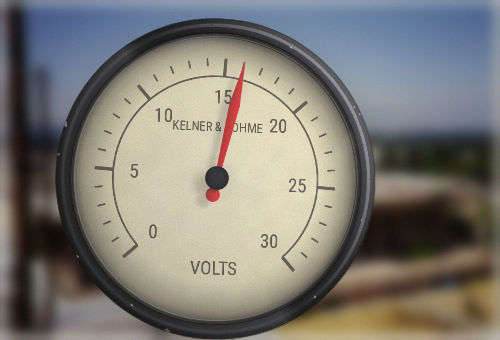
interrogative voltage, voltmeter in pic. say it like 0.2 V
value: 16 V
